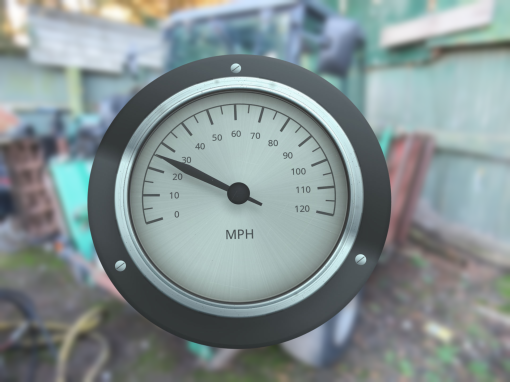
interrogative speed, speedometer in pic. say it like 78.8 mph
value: 25 mph
